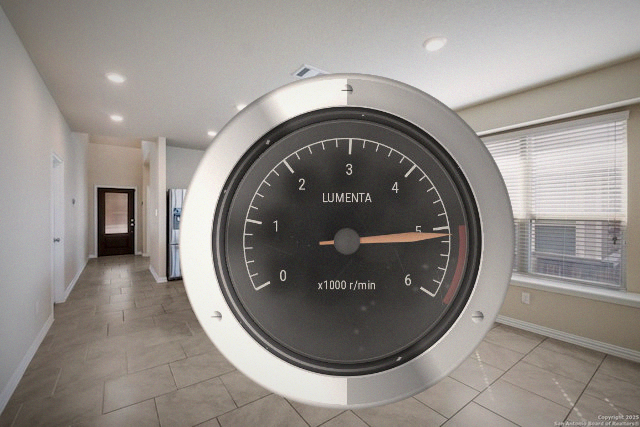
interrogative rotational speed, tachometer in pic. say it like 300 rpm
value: 5100 rpm
